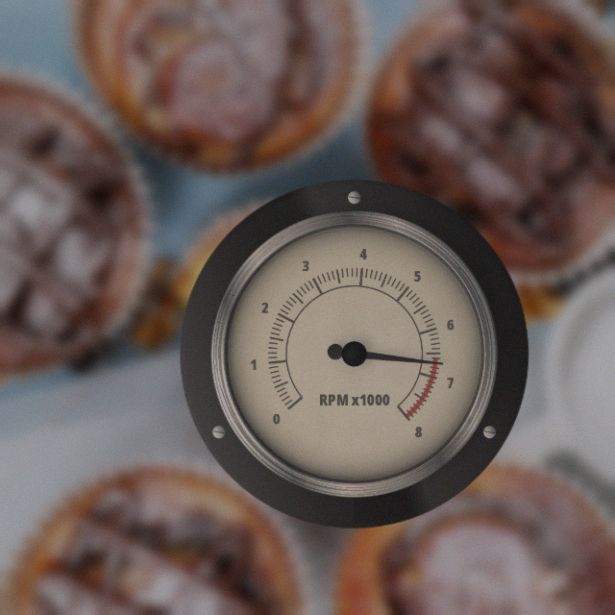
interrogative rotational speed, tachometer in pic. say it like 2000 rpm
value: 6700 rpm
